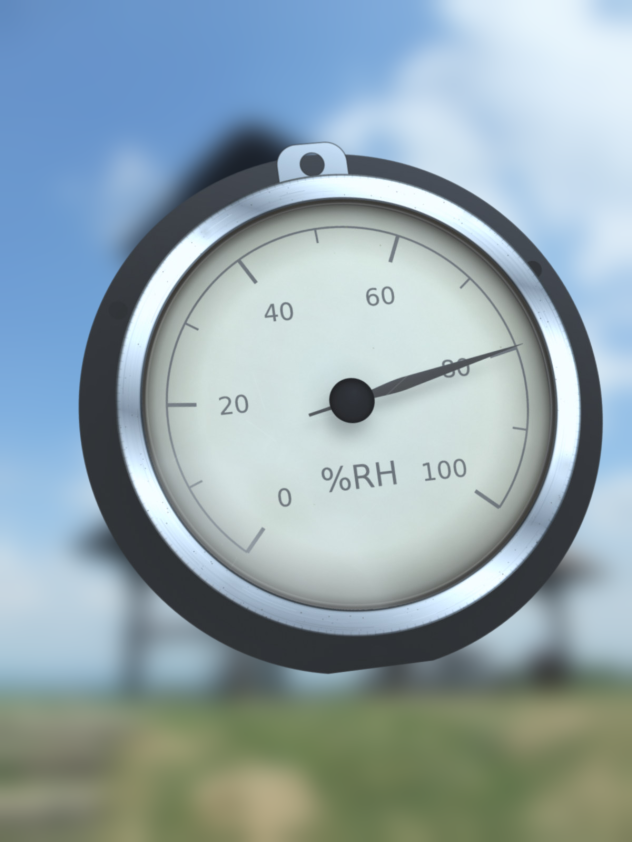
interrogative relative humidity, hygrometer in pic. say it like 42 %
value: 80 %
